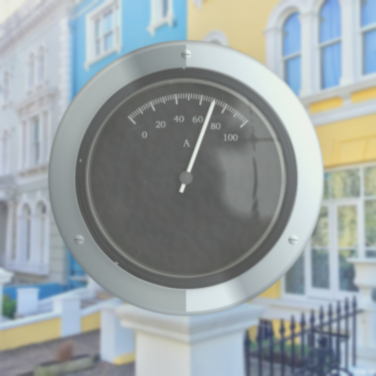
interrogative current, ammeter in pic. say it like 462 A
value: 70 A
